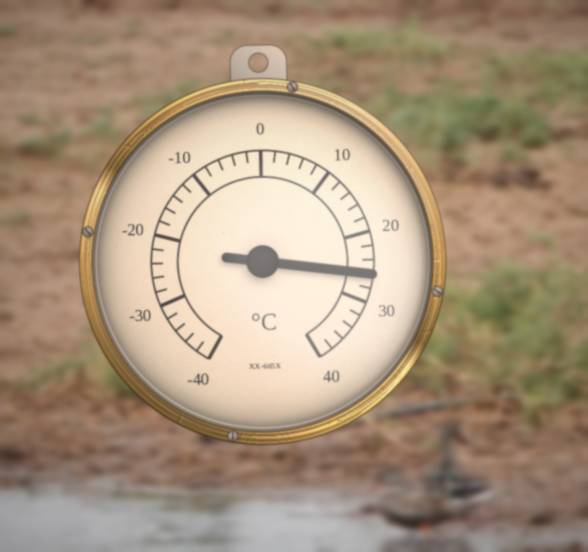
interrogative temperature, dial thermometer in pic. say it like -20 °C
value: 26 °C
